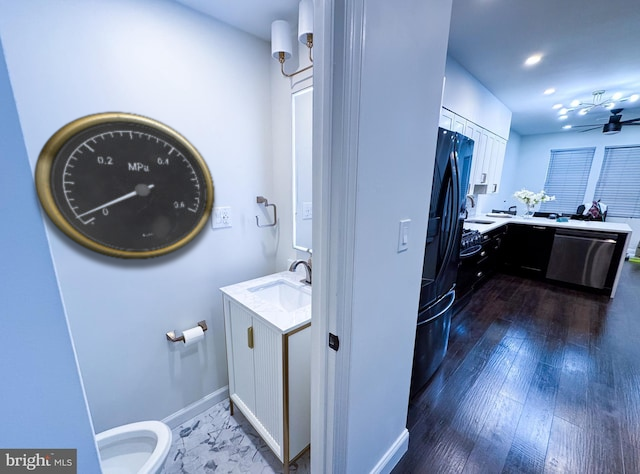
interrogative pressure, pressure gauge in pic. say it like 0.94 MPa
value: 0.02 MPa
